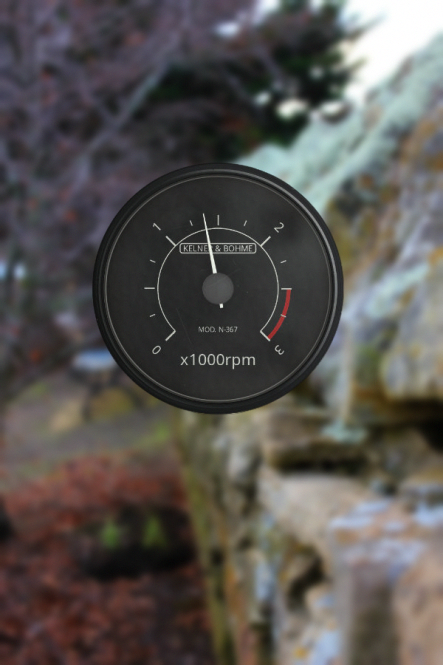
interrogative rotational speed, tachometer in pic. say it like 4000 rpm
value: 1375 rpm
